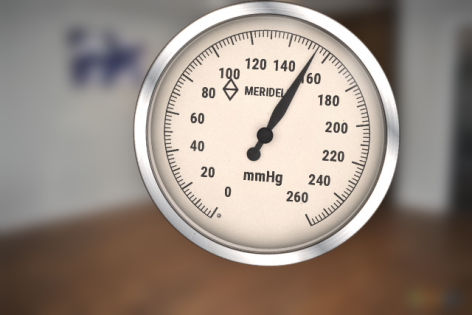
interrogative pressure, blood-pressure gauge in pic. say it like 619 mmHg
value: 154 mmHg
